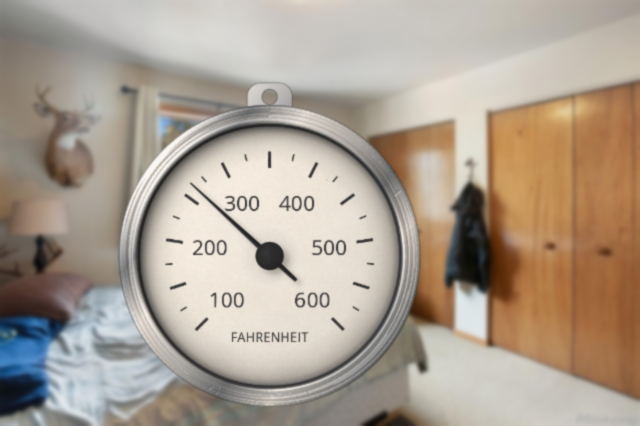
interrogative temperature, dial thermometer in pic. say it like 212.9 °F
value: 262.5 °F
